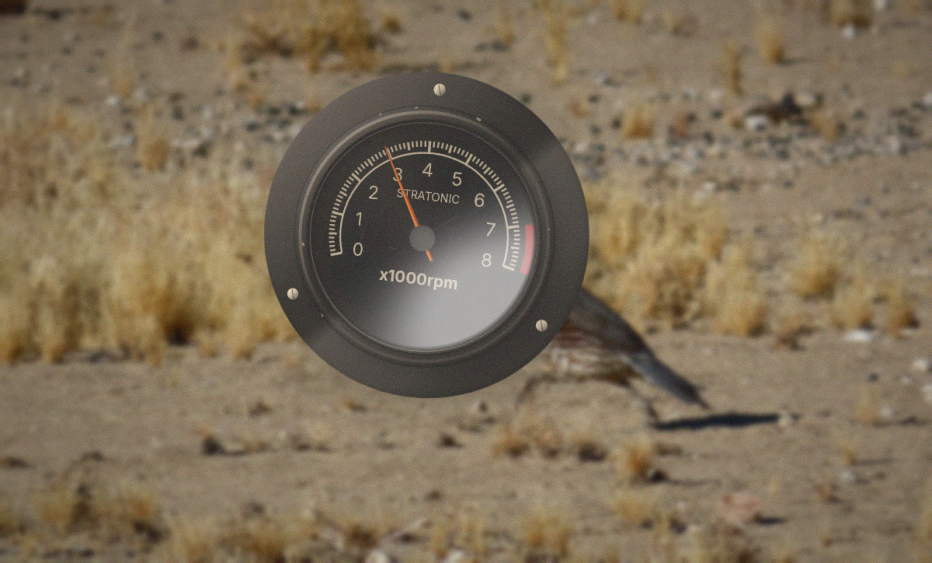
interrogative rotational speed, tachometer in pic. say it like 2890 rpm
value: 3000 rpm
